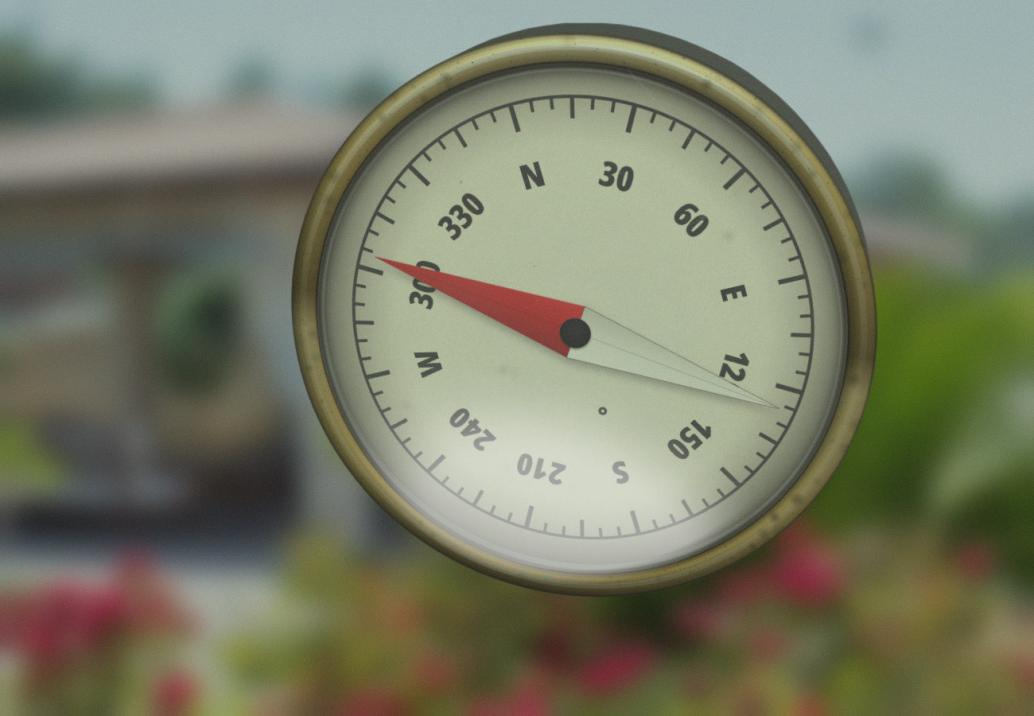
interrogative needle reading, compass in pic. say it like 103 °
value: 305 °
